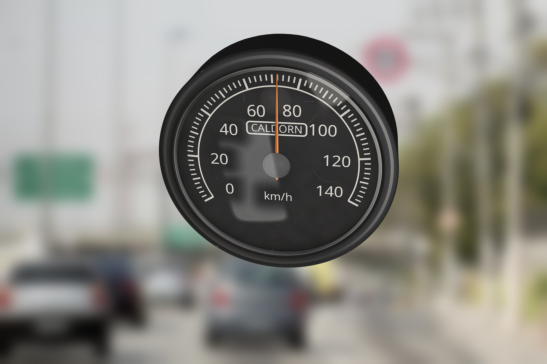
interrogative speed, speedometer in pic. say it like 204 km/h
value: 72 km/h
